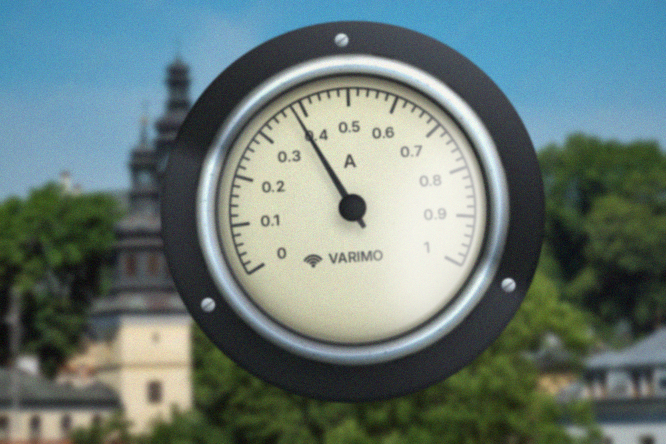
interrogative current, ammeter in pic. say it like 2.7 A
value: 0.38 A
